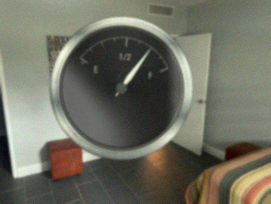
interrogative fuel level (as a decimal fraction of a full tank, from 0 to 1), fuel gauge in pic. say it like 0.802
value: 0.75
